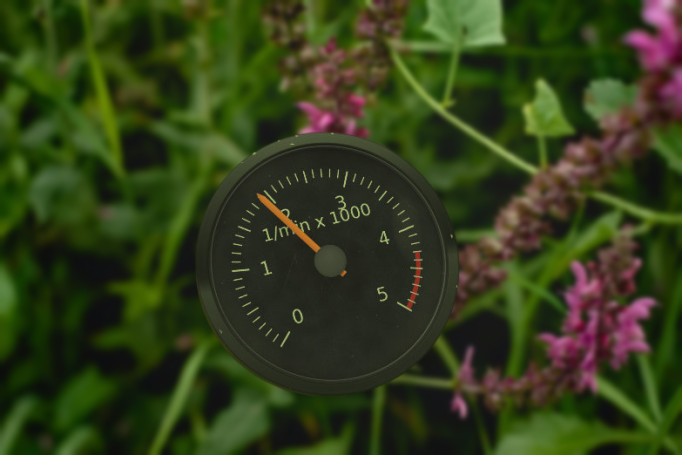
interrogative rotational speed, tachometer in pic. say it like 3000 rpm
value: 1900 rpm
